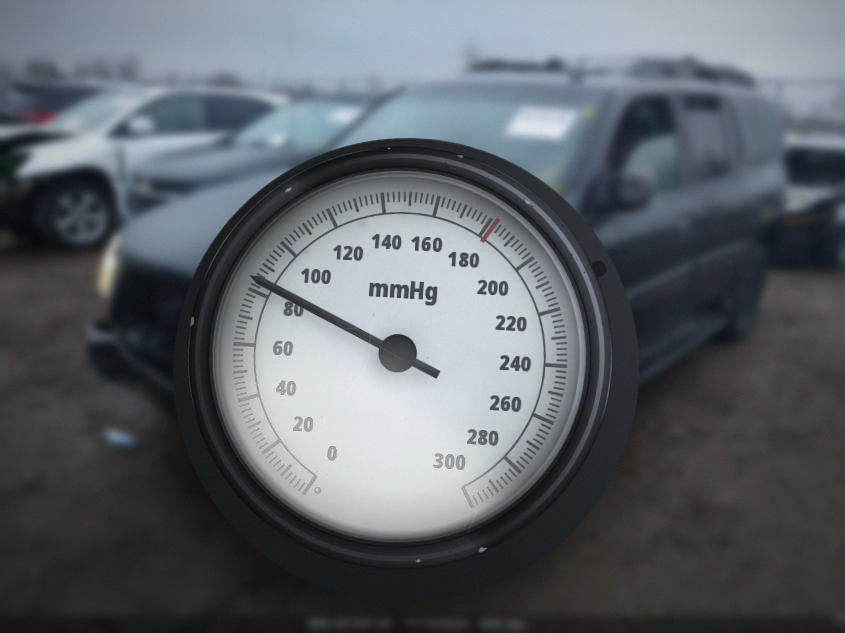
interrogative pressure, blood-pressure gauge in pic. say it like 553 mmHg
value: 84 mmHg
